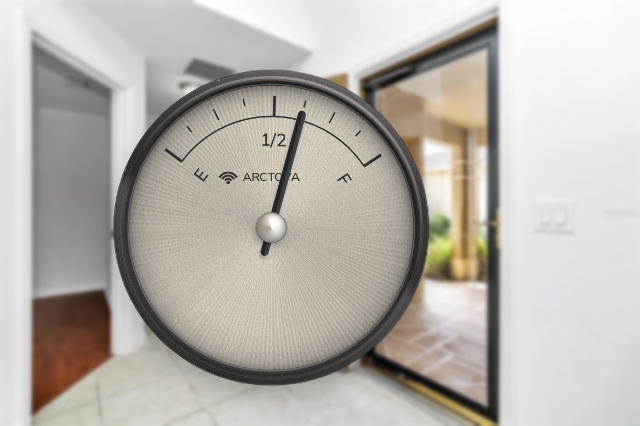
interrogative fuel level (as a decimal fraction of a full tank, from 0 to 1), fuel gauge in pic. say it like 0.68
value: 0.625
